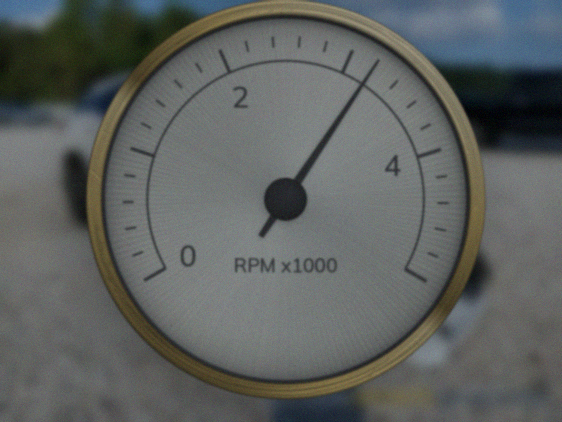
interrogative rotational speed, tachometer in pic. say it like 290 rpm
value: 3200 rpm
